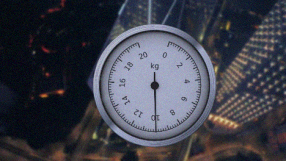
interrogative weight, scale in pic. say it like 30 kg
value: 10 kg
